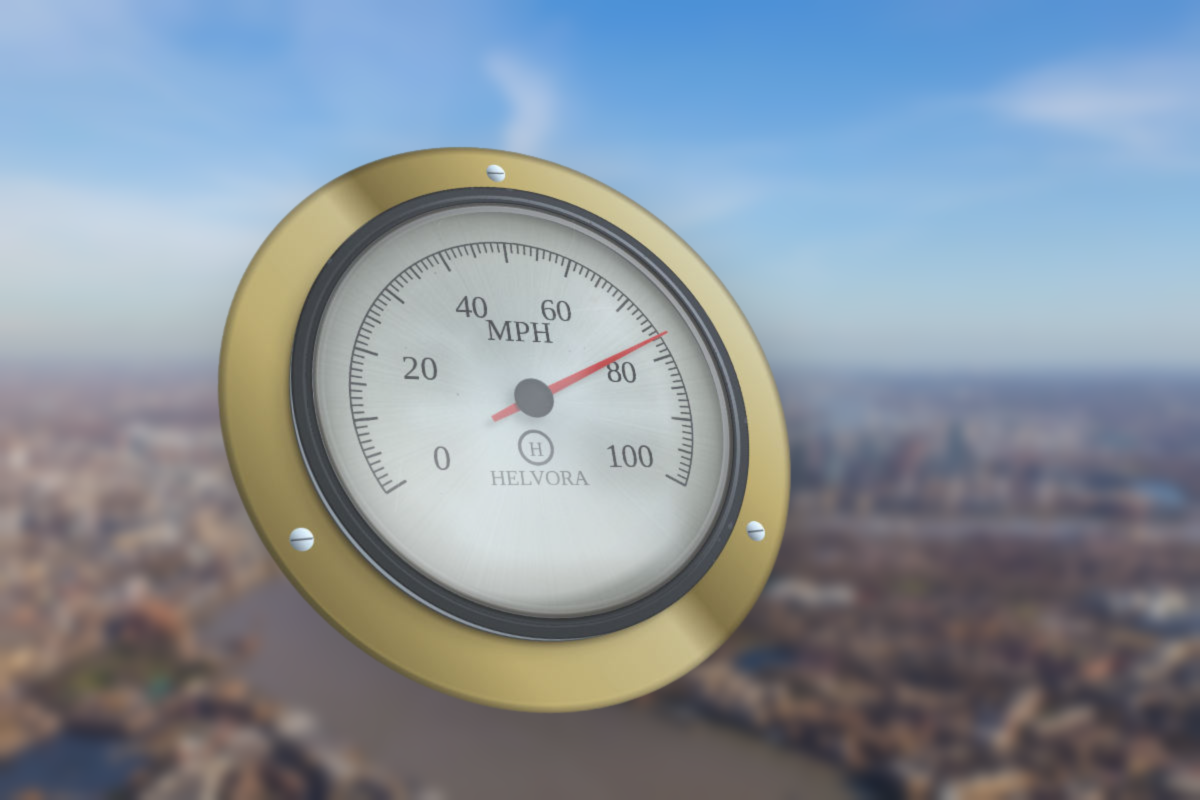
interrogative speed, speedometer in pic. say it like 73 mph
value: 77 mph
